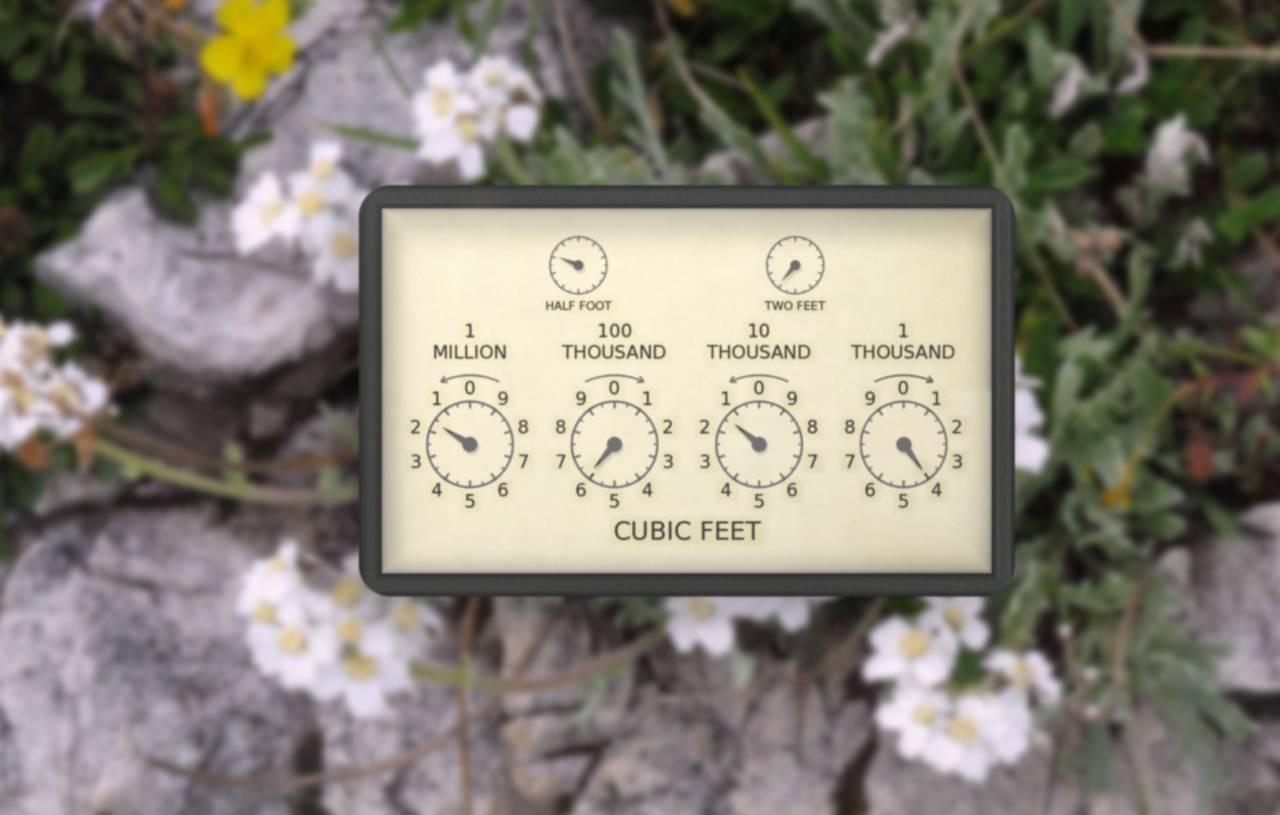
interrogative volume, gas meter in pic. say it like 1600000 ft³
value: 161400 ft³
